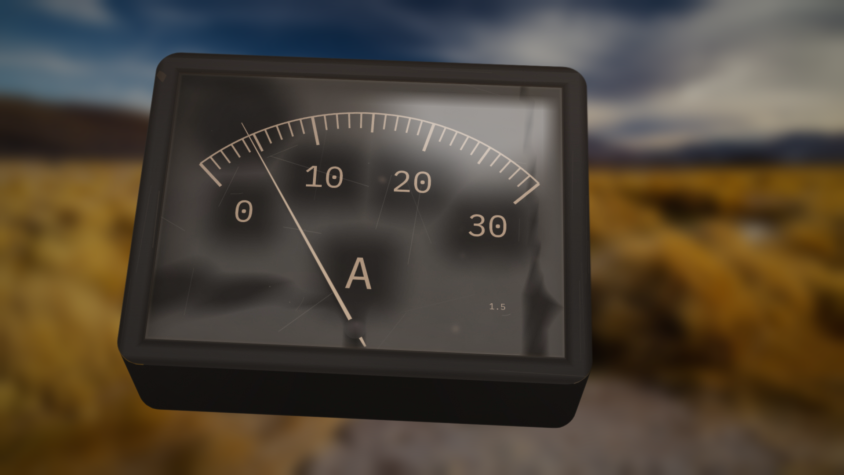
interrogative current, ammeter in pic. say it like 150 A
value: 4.5 A
